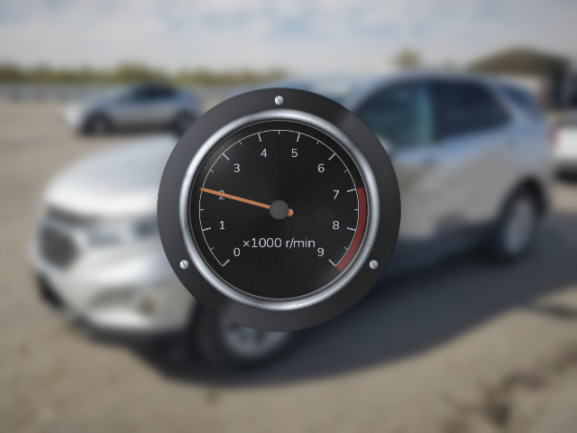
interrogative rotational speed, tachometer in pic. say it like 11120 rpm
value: 2000 rpm
